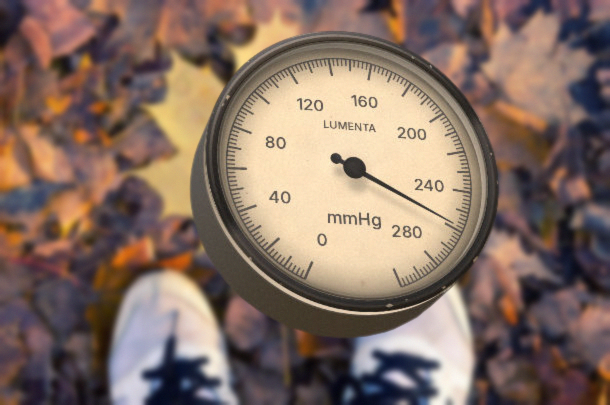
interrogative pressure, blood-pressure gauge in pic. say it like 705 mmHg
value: 260 mmHg
